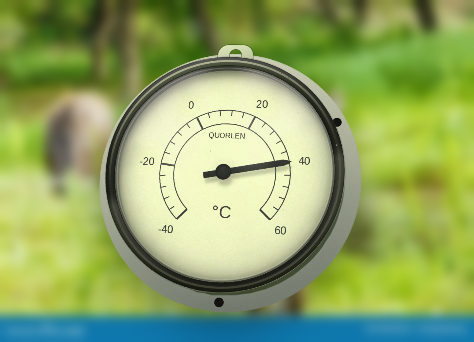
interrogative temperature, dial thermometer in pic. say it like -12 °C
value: 40 °C
